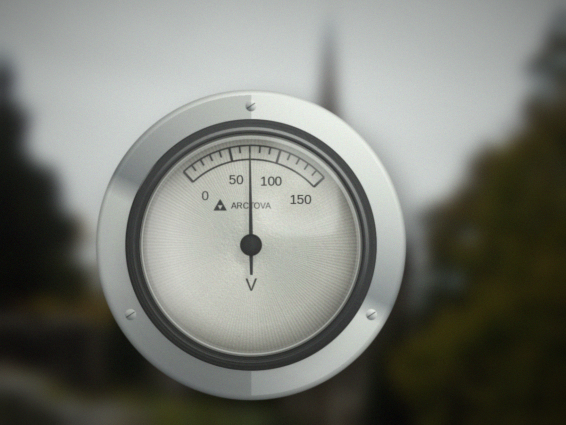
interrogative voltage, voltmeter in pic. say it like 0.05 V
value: 70 V
